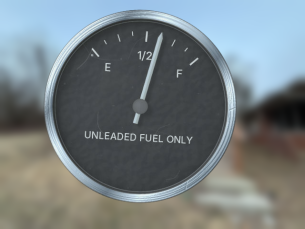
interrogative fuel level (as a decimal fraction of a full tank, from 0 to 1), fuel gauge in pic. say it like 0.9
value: 0.625
